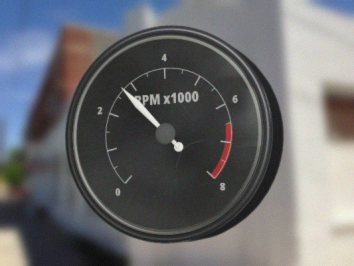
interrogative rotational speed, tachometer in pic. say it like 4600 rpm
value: 2750 rpm
